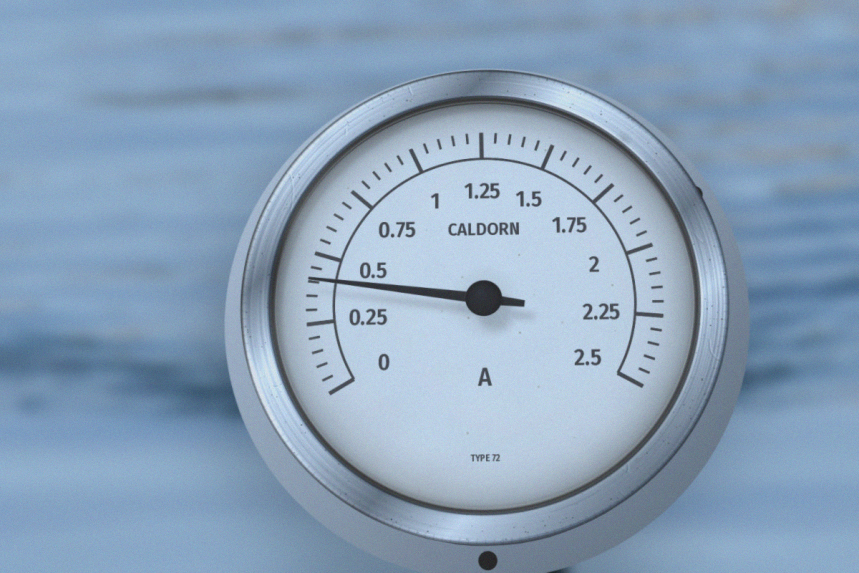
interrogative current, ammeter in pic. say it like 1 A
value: 0.4 A
